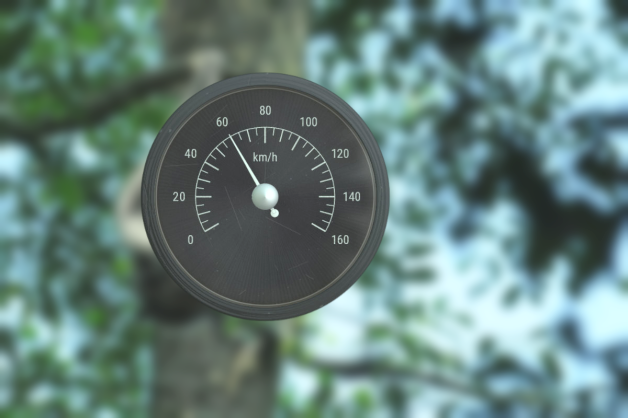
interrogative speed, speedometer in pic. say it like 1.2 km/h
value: 60 km/h
